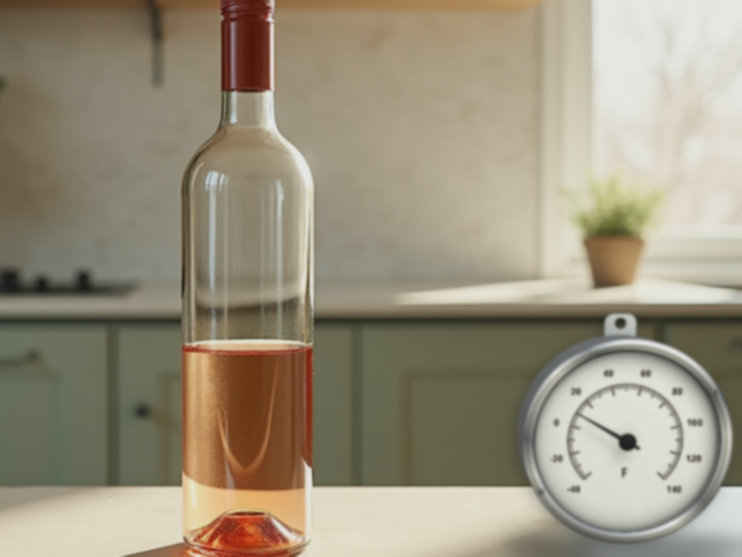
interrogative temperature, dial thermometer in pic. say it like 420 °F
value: 10 °F
